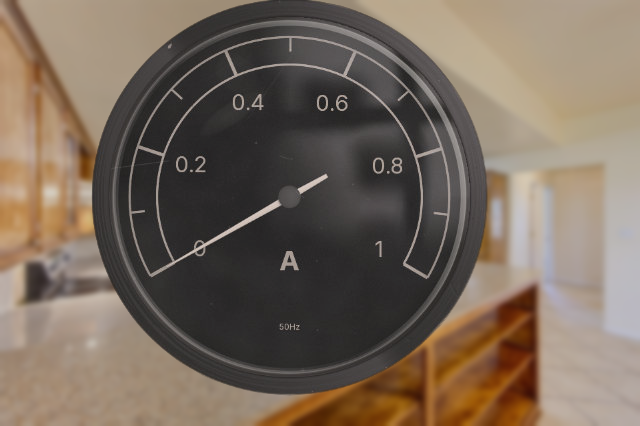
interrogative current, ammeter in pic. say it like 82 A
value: 0 A
